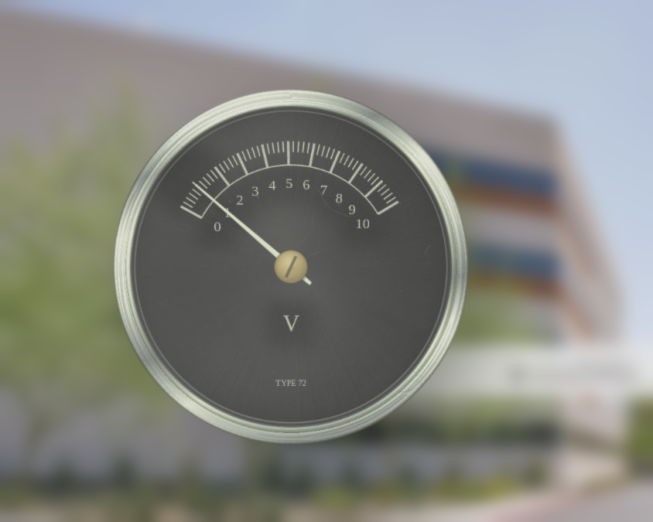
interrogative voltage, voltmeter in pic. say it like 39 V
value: 1 V
